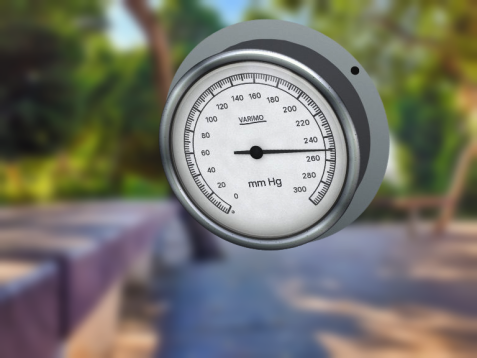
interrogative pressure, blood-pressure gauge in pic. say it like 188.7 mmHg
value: 250 mmHg
